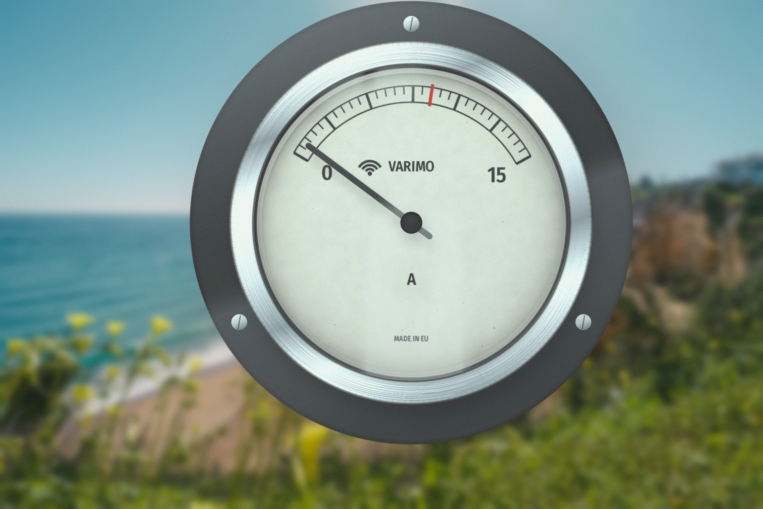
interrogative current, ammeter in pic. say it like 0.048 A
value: 0.75 A
